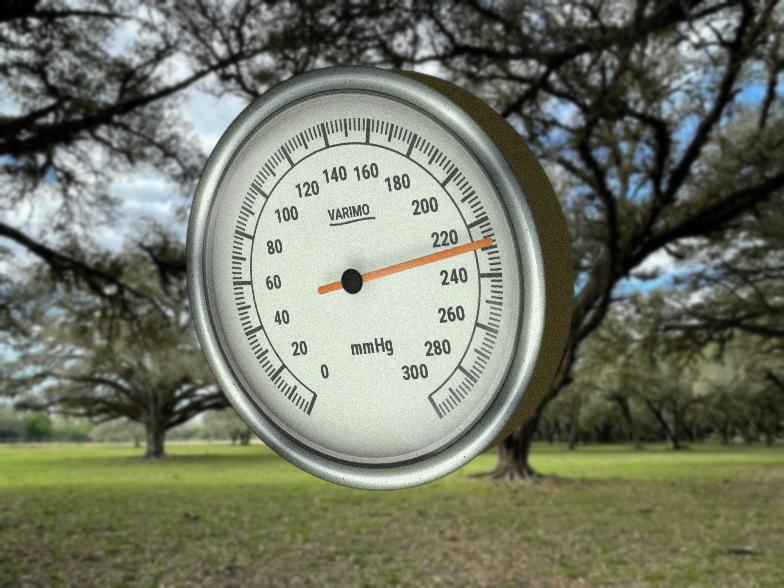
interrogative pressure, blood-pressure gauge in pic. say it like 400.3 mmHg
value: 228 mmHg
